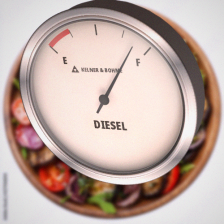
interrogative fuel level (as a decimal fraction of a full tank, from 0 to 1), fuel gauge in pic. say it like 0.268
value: 0.875
